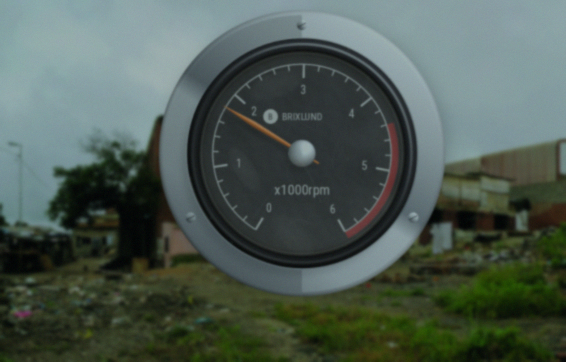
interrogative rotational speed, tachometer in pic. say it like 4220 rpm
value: 1800 rpm
